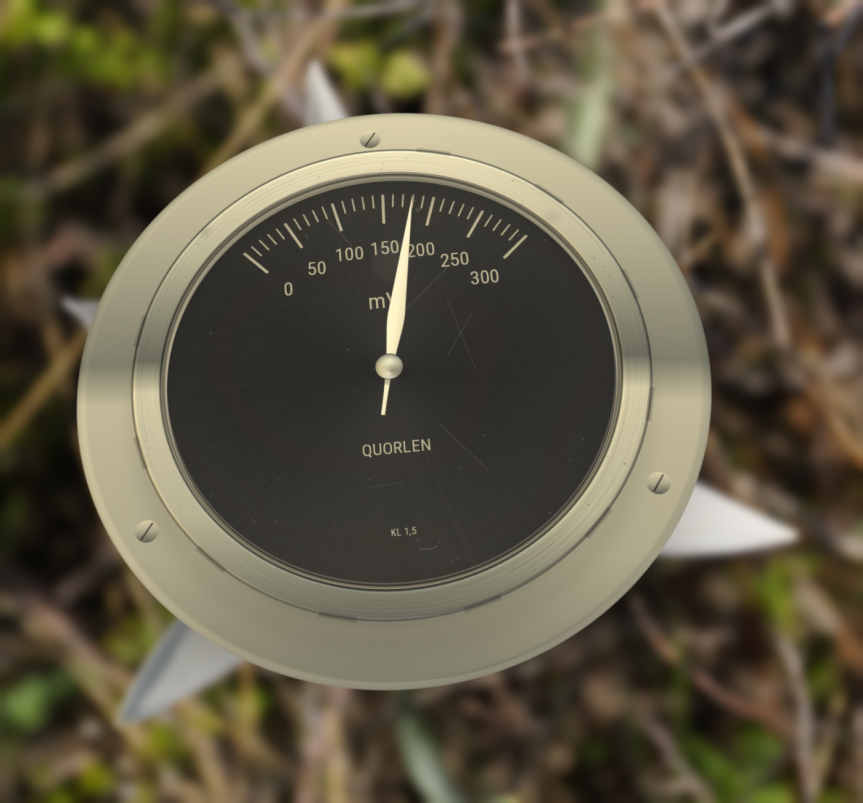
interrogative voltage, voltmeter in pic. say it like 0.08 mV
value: 180 mV
